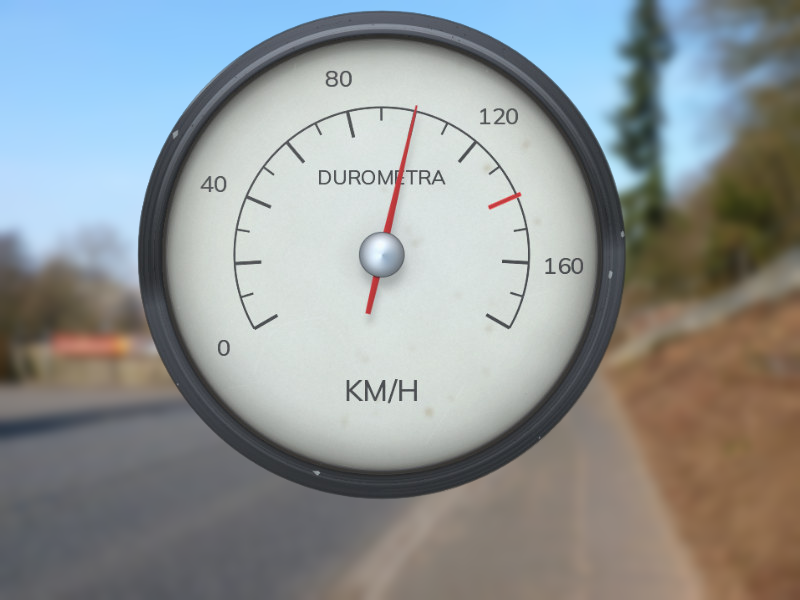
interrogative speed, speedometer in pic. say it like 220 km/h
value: 100 km/h
